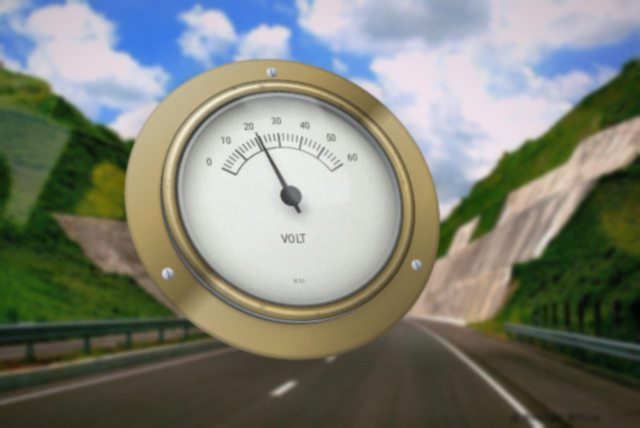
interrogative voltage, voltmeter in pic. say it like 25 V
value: 20 V
